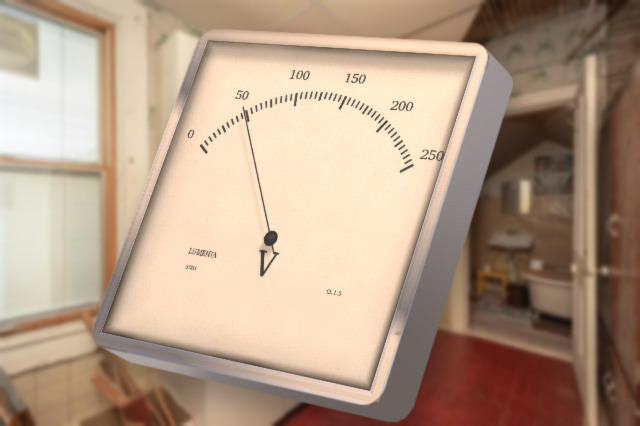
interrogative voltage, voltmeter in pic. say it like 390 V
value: 50 V
